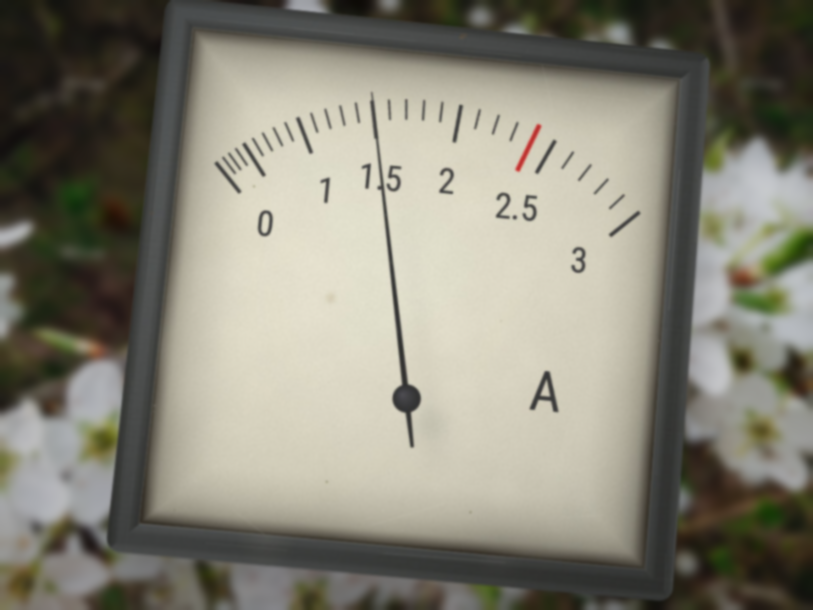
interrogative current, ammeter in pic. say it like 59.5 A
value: 1.5 A
